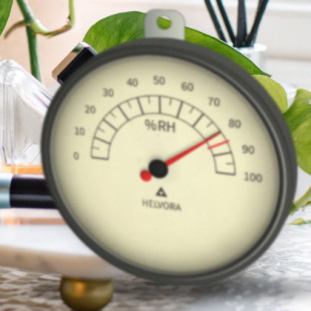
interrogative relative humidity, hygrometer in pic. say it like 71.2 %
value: 80 %
